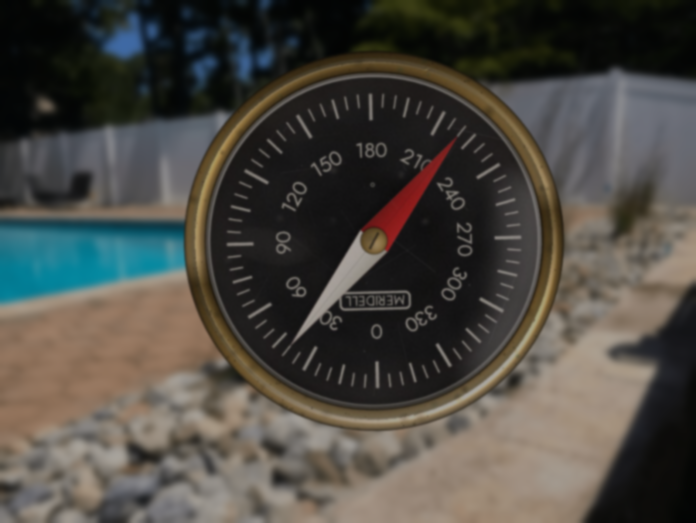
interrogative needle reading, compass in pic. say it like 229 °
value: 220 °
